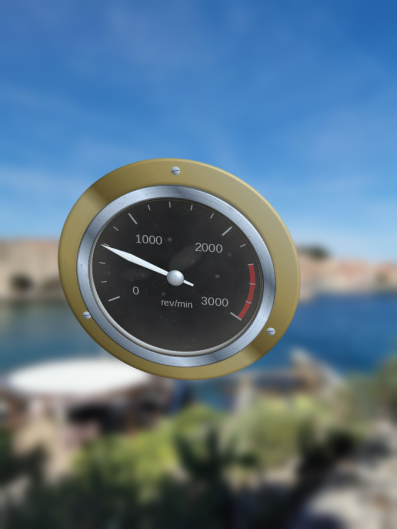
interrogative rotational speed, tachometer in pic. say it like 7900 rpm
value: 600 rpm
